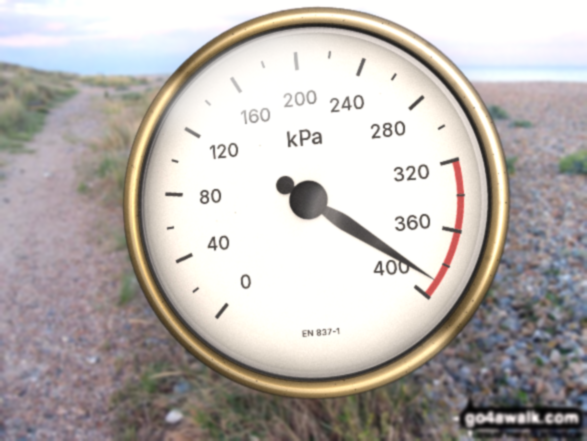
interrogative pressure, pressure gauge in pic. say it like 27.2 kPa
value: 390 kPa
